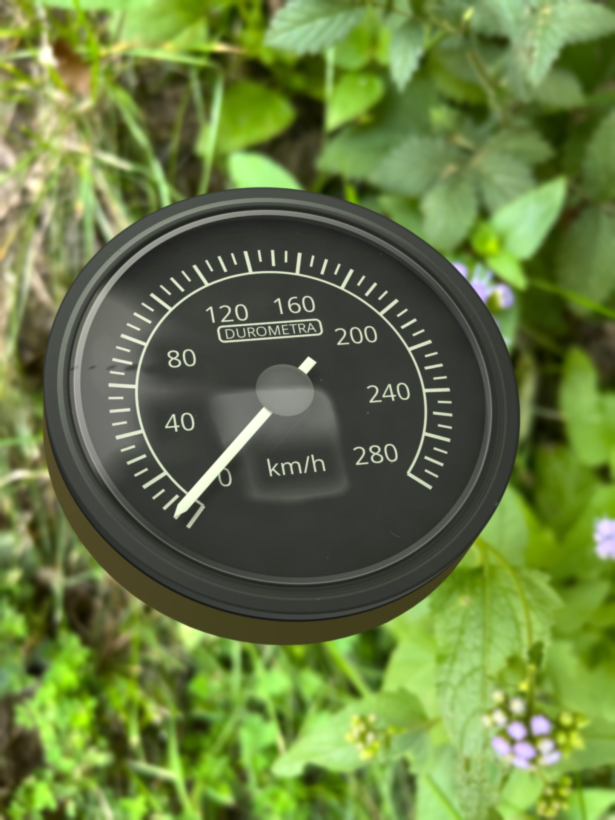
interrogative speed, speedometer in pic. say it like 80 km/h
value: 5 km/h
